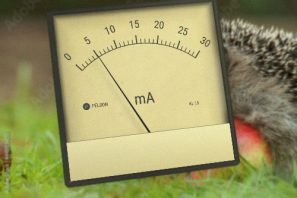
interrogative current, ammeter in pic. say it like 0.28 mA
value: 5 mA
